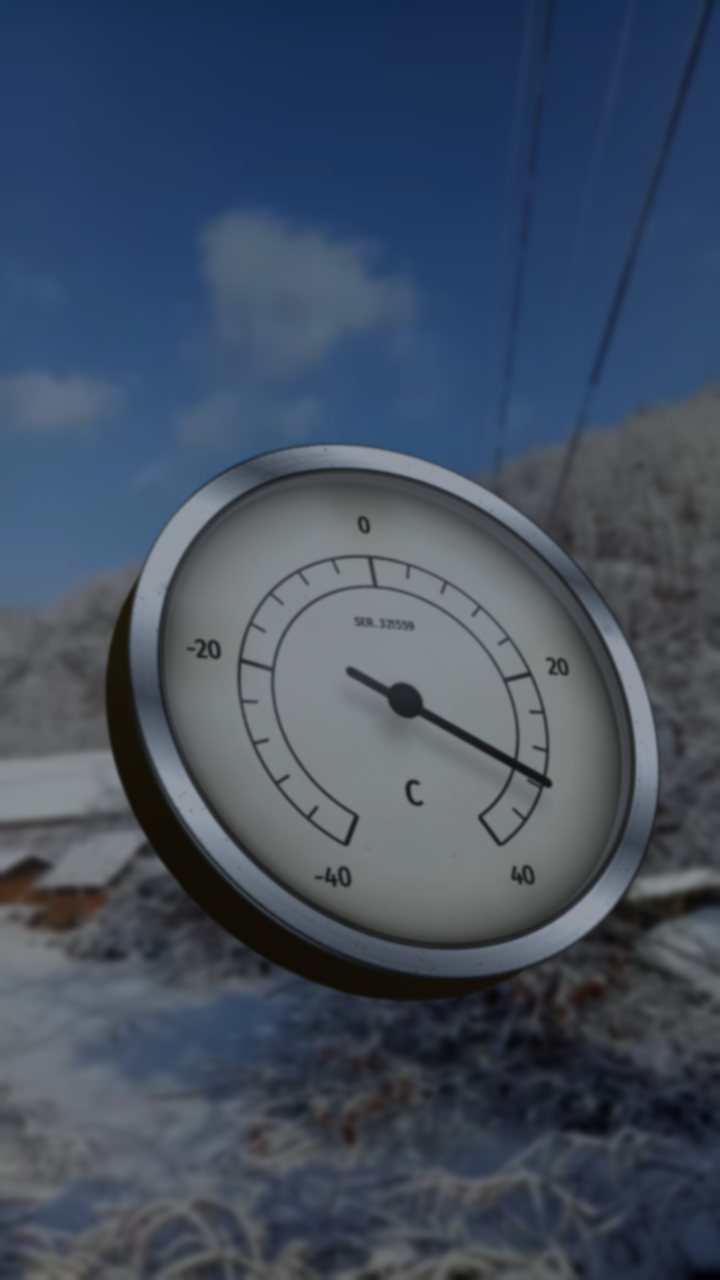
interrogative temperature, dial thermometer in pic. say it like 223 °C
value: 32 °C
